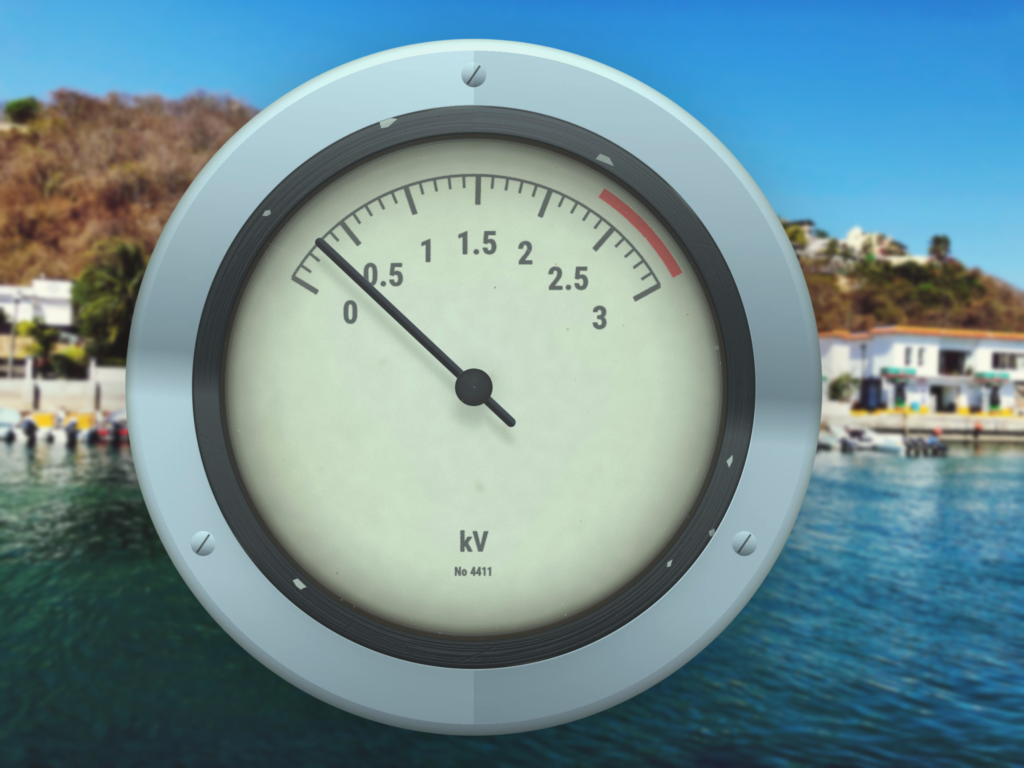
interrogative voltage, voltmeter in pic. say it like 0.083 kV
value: 0.3 kV
